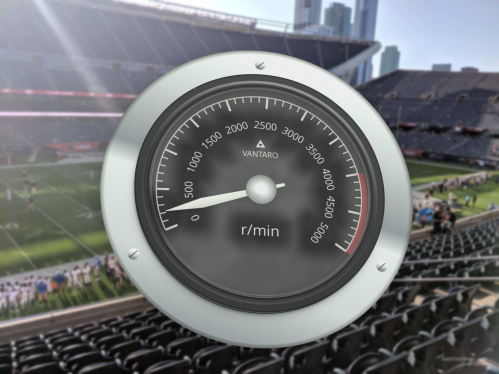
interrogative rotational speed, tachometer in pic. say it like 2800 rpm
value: 200 rpm
